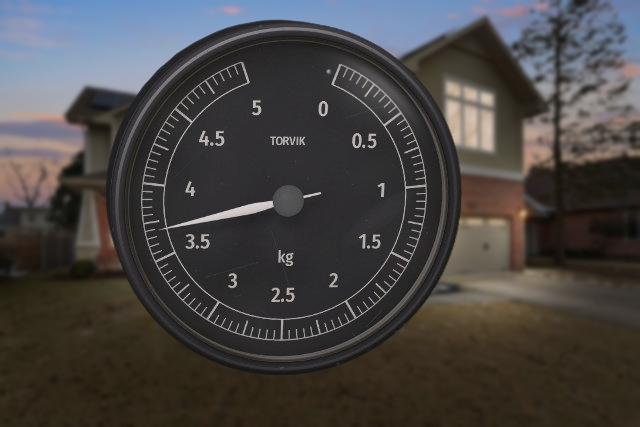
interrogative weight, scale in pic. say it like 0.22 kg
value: 3.7 kg
